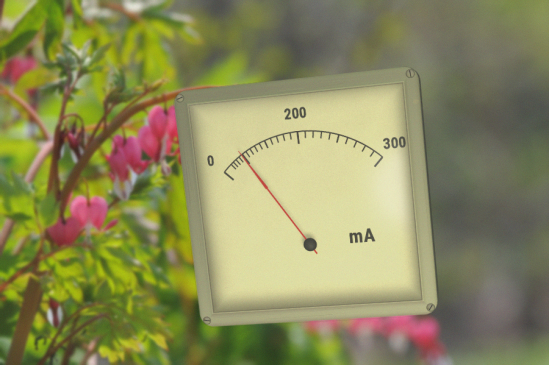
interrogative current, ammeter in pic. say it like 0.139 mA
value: 100 mA
